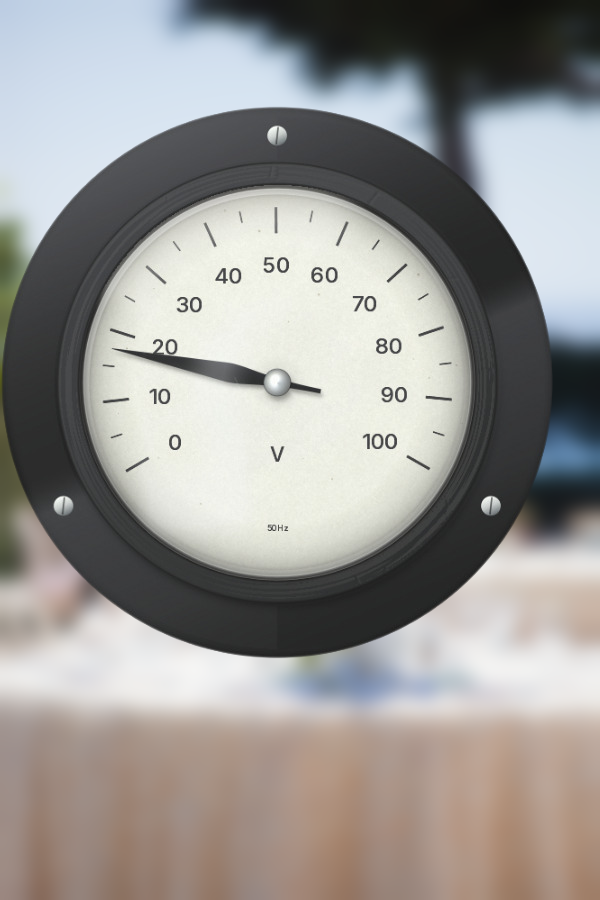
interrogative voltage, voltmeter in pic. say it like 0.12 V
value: 17.5 V
